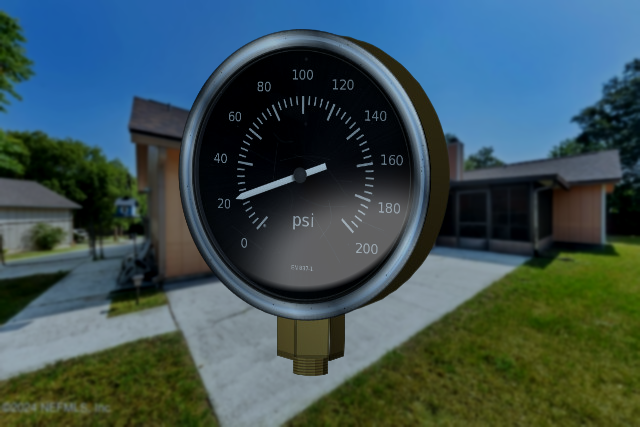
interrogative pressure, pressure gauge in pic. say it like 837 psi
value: 20 psi
